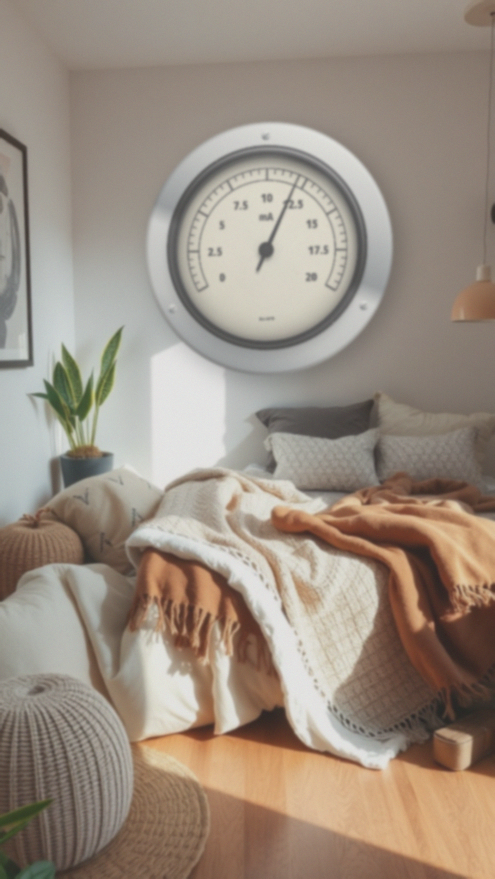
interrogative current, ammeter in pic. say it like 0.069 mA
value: 12 mA
